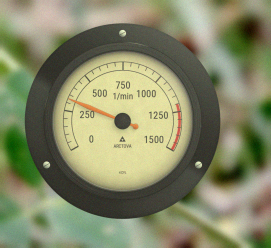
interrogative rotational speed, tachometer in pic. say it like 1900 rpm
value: 325 rpm
